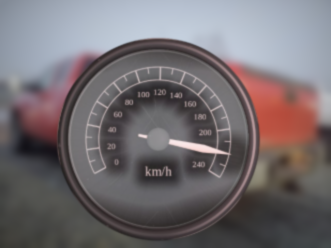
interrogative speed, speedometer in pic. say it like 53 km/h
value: 220 km/h
